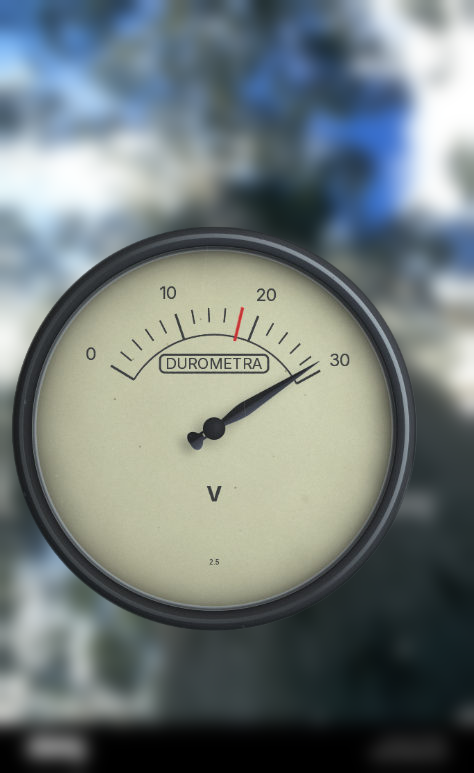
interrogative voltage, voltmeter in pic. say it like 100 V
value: 29 V
